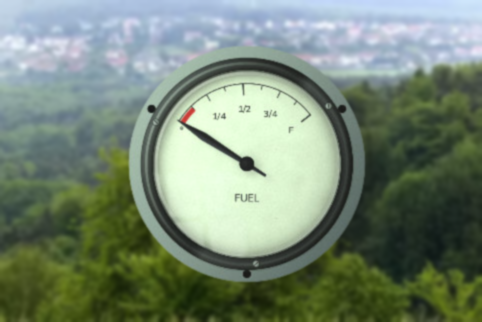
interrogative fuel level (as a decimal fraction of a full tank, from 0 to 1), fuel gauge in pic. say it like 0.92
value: 0
